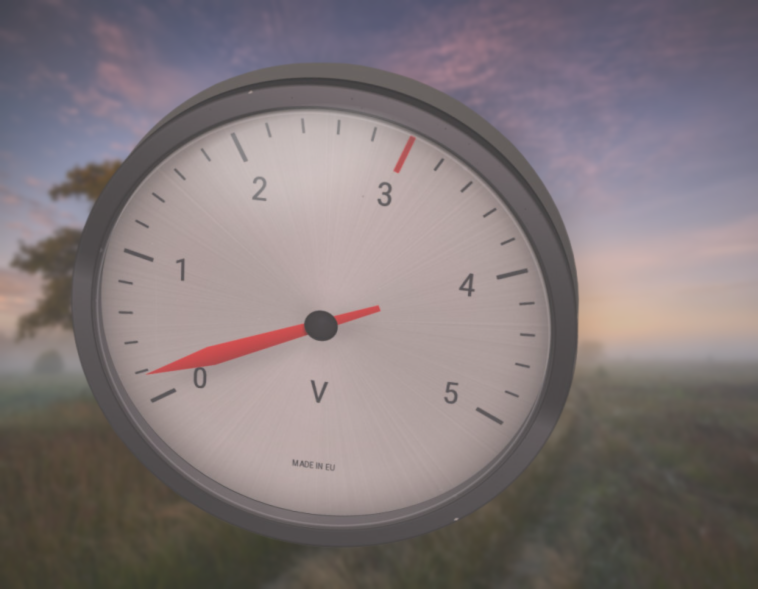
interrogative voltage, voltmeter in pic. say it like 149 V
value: 0.2 V
